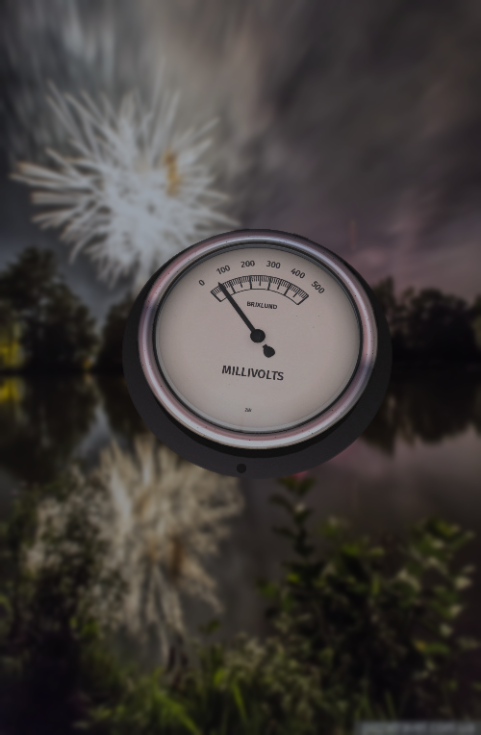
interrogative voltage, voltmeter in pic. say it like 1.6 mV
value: 50 mV
